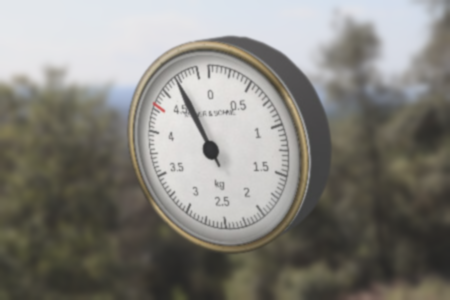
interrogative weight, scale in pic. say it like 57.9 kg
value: 4.75 kg
